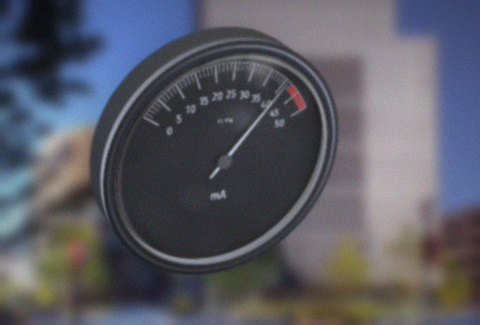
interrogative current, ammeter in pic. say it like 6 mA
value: 40 mA
